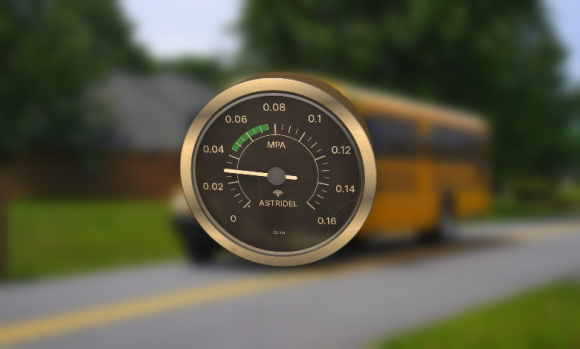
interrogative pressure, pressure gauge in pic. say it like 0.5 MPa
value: 0.03 MPa
